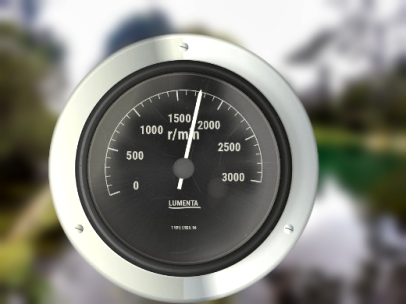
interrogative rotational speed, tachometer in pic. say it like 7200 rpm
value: 1750 rpm
